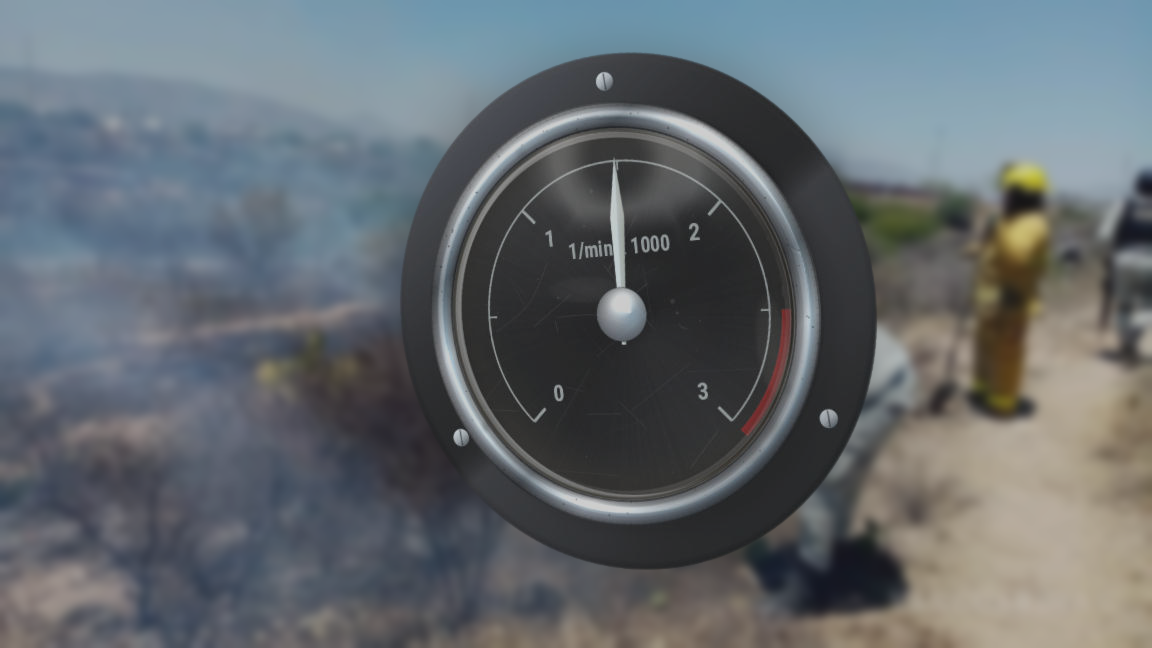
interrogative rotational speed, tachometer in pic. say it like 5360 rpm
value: 1500 rpm
